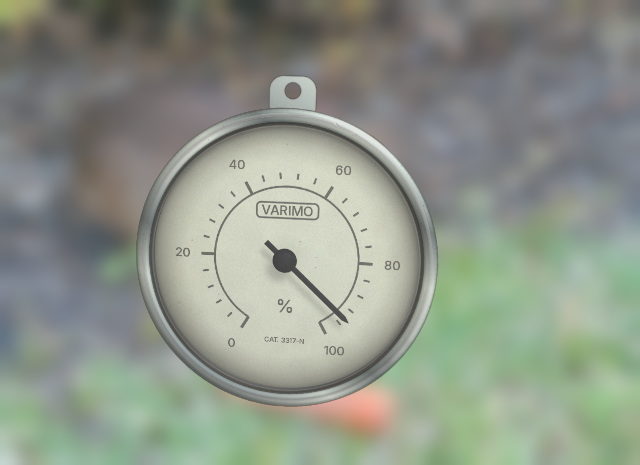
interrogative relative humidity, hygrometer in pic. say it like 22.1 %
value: 94 %
